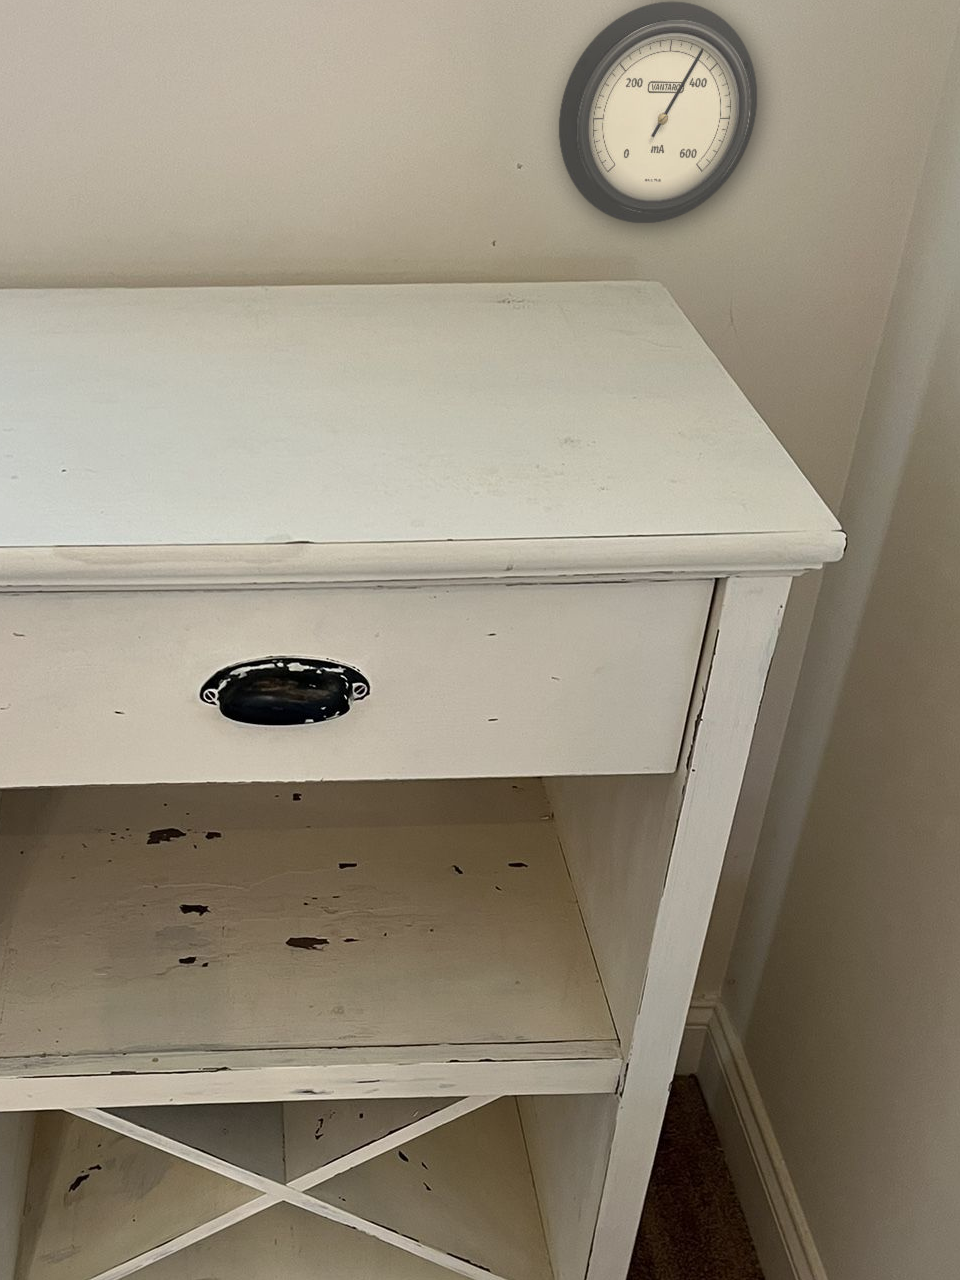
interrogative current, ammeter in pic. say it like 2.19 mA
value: 360 mA
